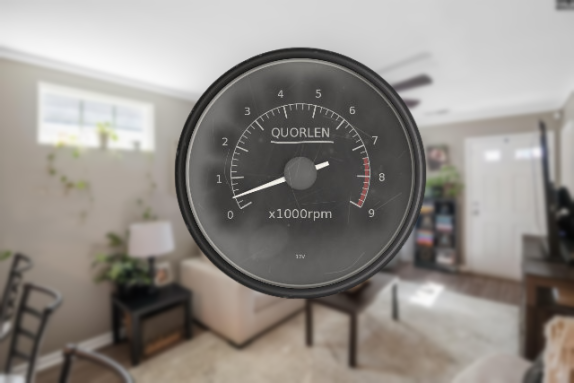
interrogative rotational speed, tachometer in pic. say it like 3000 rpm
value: 400 rpm
